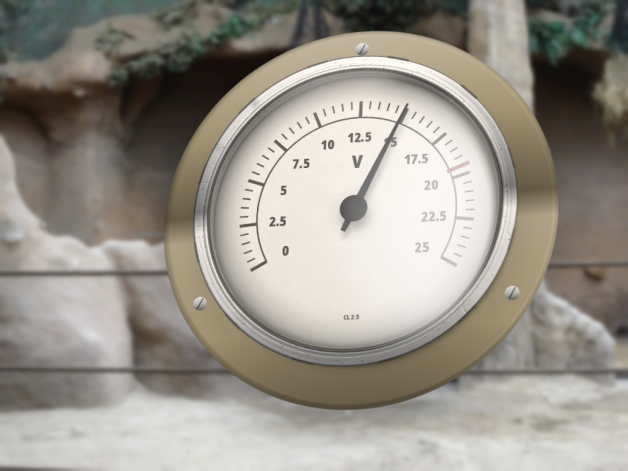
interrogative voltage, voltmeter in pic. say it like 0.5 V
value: 15 V
